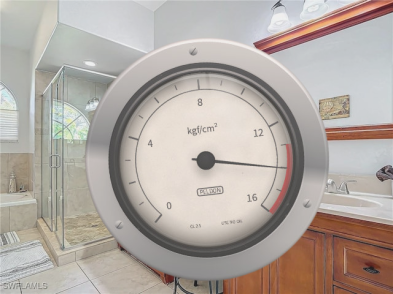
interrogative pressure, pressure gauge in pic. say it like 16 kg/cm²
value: 14 kg/cm²
